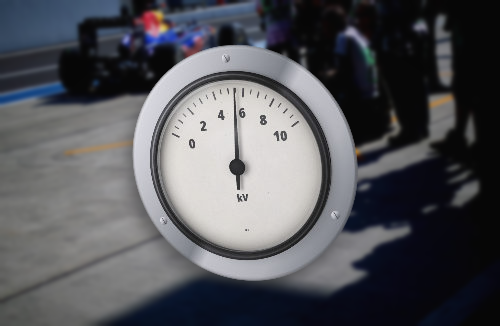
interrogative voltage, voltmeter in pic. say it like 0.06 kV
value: 5.5 kV
